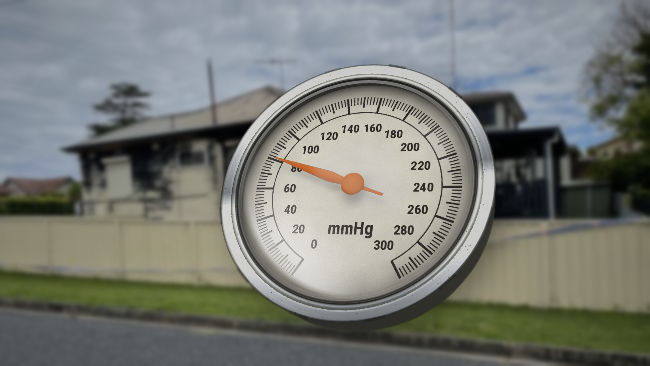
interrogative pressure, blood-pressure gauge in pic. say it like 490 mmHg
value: 80 mmHg
